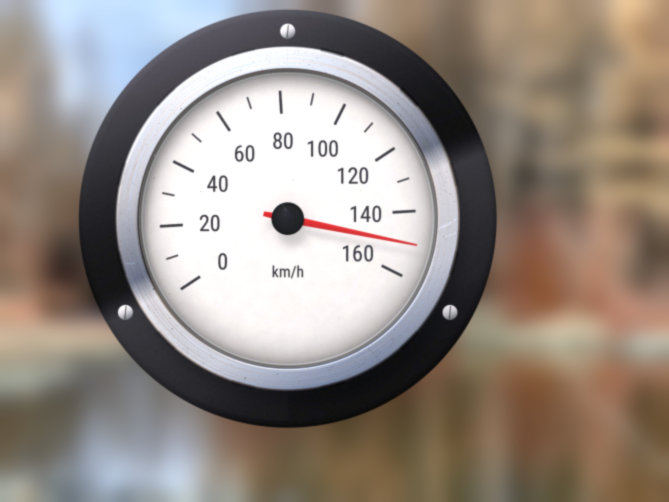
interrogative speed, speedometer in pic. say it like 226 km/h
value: 150 km/h
